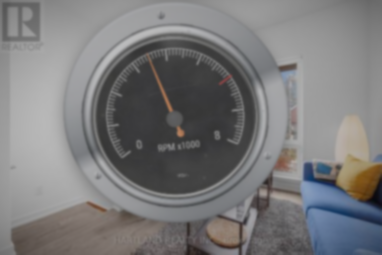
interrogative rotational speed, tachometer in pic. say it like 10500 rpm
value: 3500 rpm
